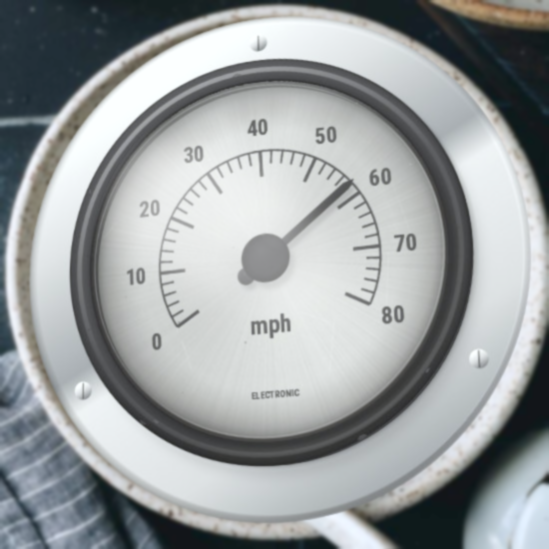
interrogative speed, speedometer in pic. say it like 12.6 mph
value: 58 mph
